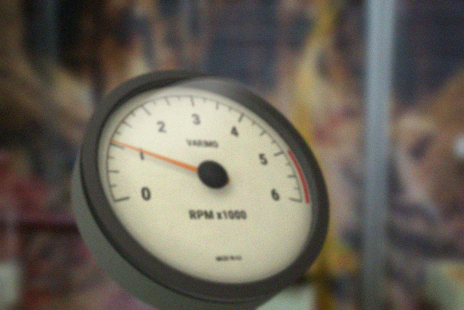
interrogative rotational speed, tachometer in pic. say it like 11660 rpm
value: 1000 rpm
